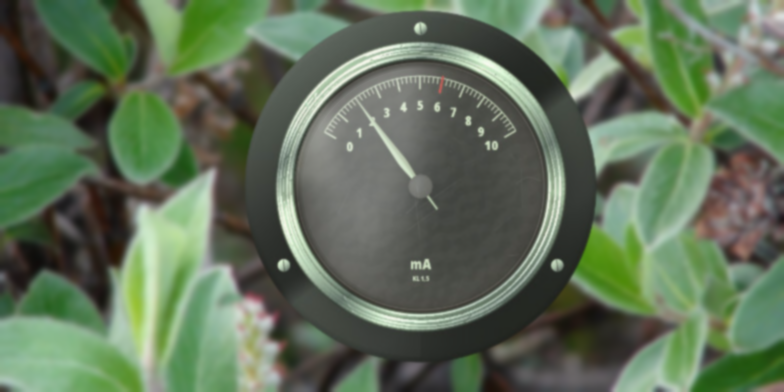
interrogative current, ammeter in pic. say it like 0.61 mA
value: 2 mA
